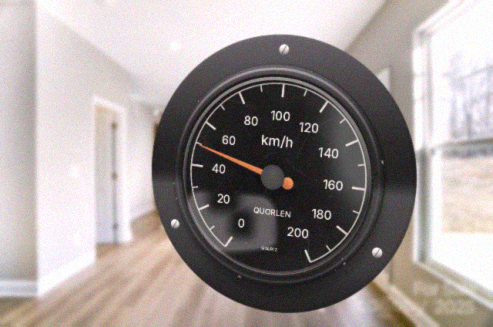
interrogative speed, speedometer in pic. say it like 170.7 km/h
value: 50 km/h
